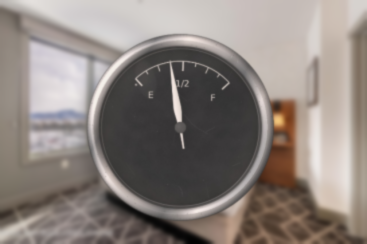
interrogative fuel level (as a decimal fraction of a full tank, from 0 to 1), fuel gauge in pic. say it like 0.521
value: 0.375
